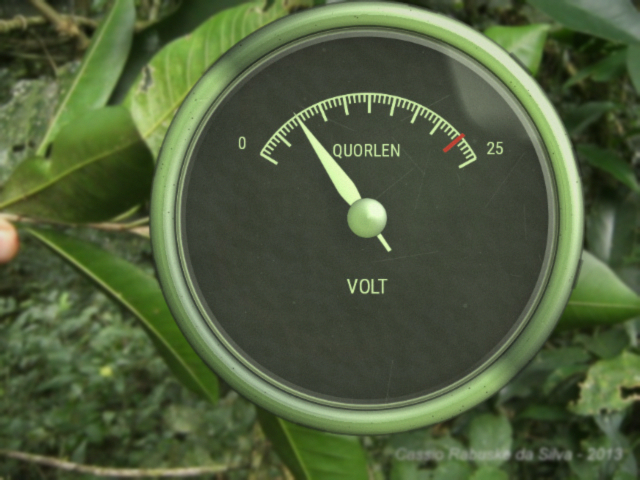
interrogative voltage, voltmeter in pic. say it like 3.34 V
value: 5 V
